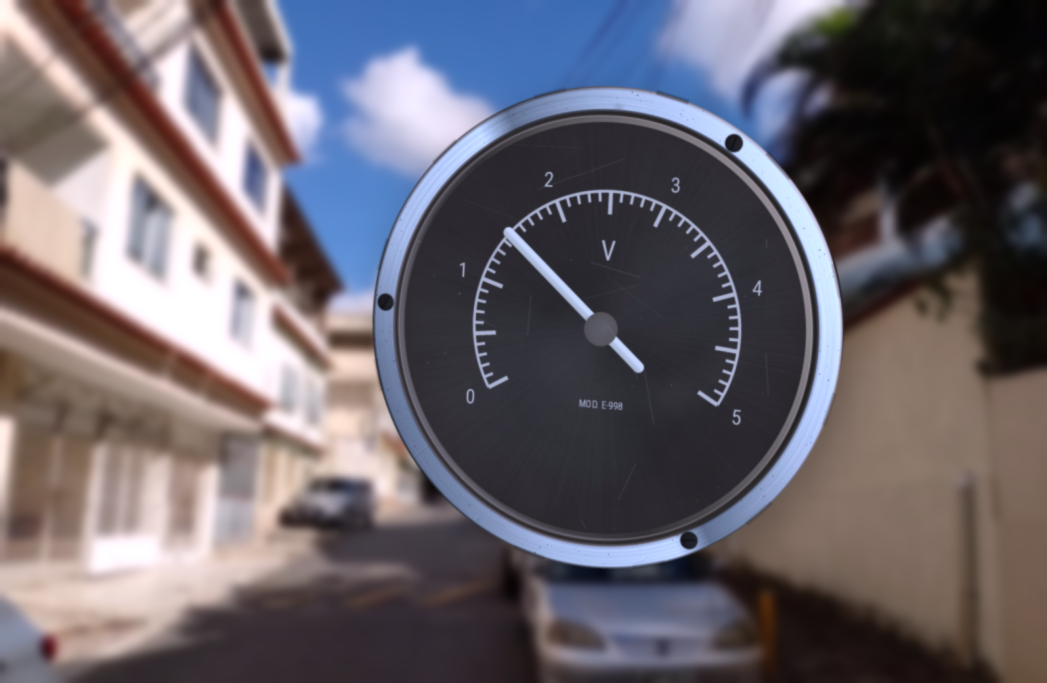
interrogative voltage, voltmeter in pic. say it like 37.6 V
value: 1.5 V
